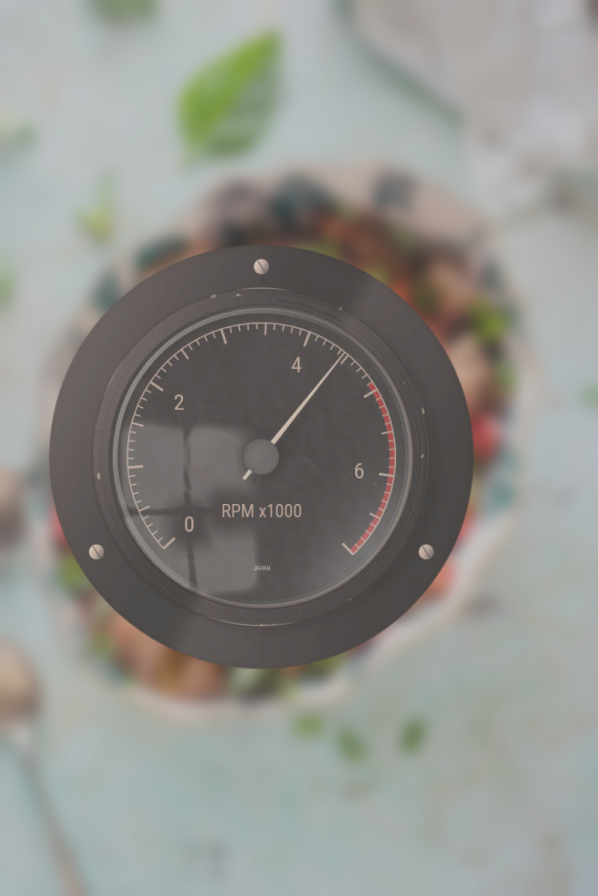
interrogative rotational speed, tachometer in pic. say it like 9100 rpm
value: 4450 rpm
